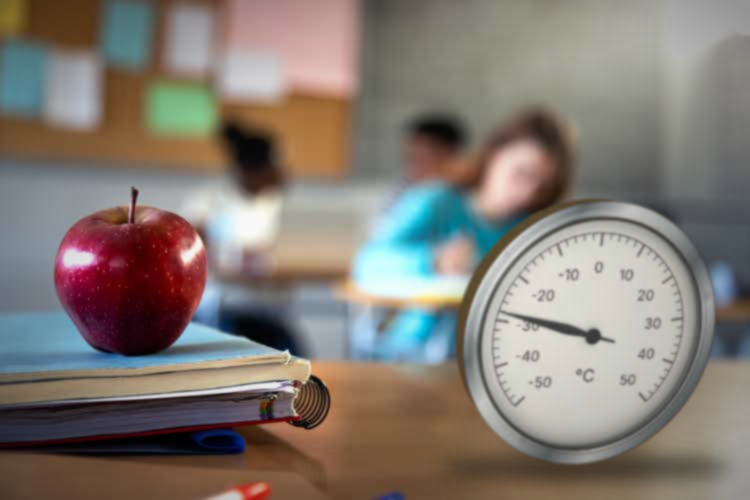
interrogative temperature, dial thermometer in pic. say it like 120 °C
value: -28 °C
